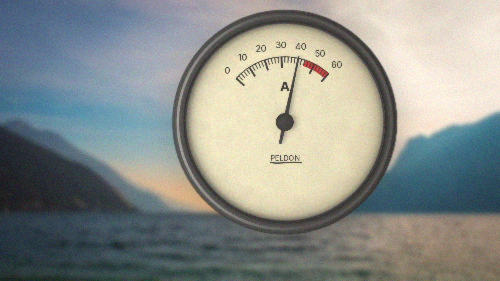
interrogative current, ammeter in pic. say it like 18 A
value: 40 A
